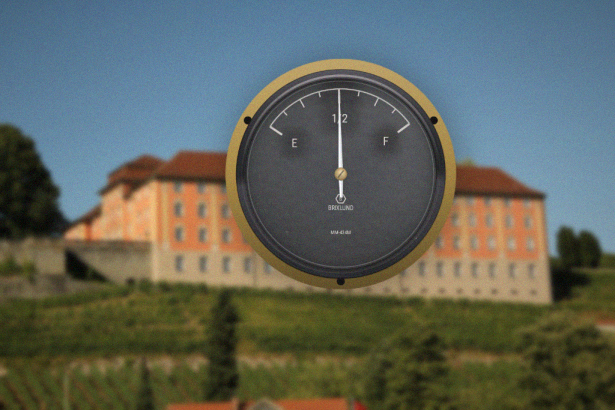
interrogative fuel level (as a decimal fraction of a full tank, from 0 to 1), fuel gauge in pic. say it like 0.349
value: 0.5
